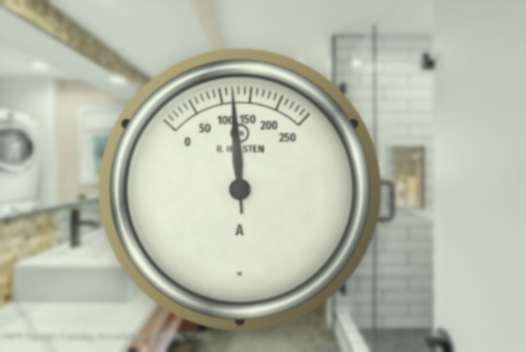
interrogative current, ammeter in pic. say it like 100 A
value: 120 A
